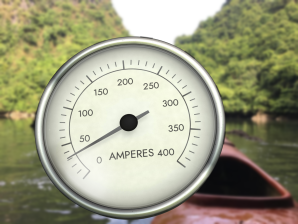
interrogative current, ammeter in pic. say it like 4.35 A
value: 30 A
